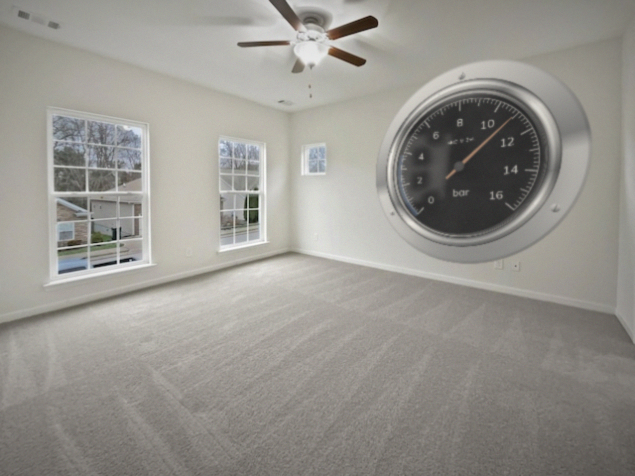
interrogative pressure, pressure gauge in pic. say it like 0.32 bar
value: 11 bar
